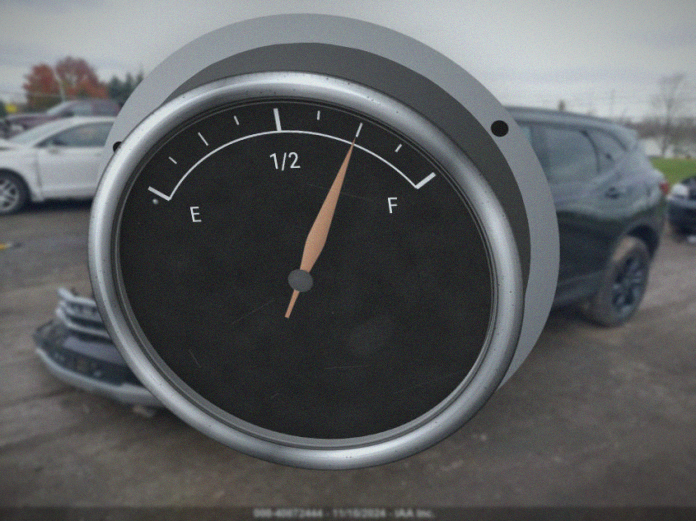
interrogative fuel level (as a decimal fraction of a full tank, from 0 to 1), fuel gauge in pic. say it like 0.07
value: 0.75
